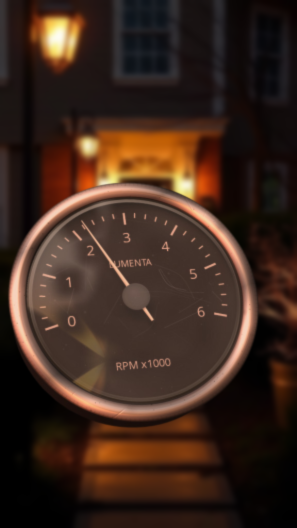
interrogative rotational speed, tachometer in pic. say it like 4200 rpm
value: 2200 rpm
